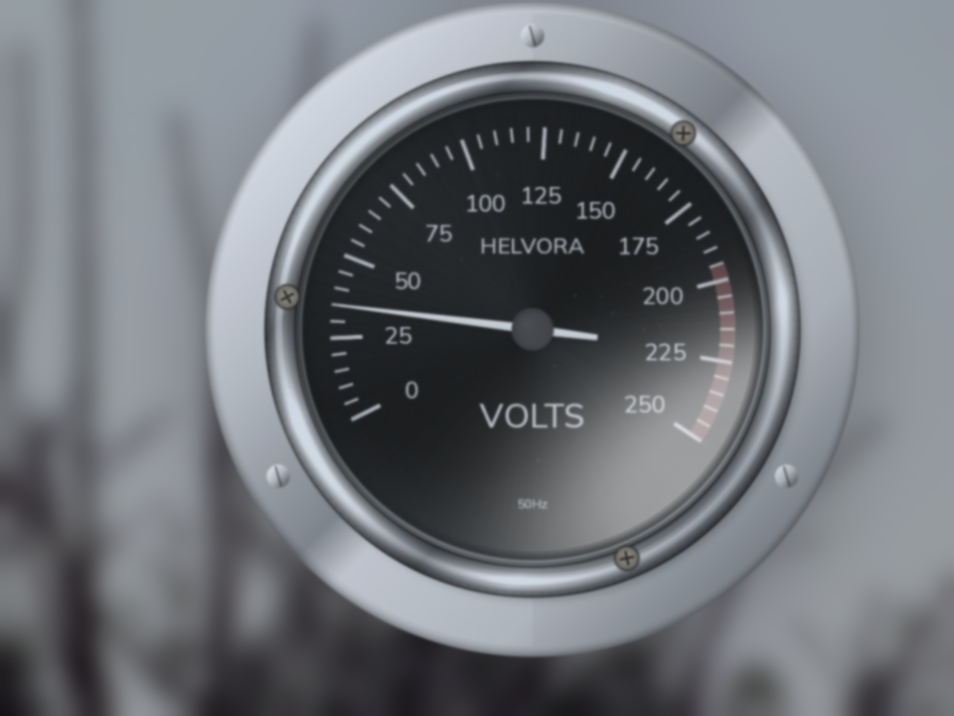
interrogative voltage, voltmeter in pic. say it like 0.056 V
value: 35 V
